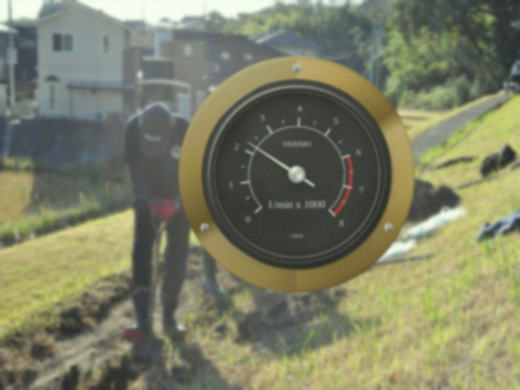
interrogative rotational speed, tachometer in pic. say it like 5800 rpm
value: 2250 rpm
